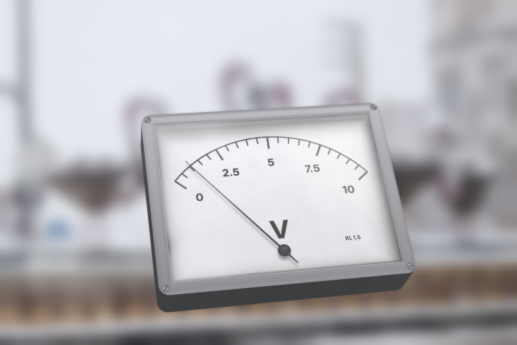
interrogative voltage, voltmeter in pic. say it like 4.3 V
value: 1 V
